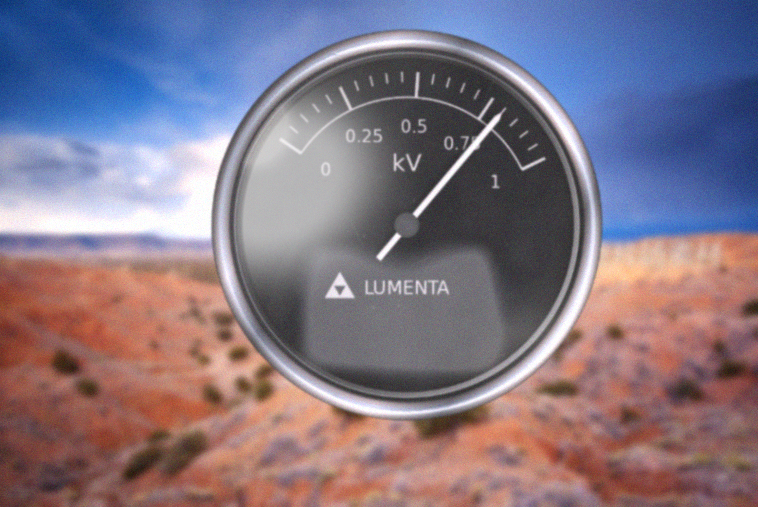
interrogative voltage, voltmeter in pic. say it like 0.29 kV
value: 0.8 kV
